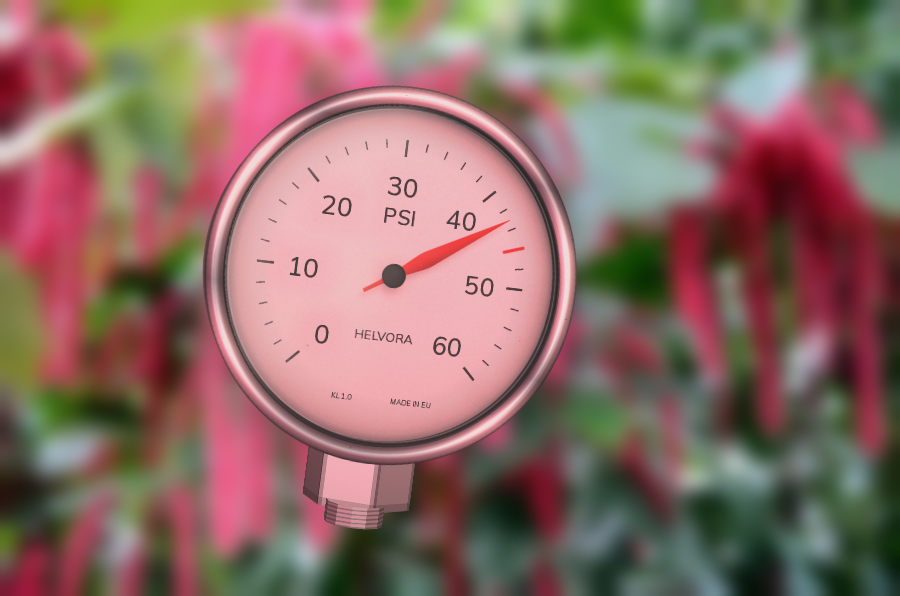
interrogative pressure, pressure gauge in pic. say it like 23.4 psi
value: 43 psi
